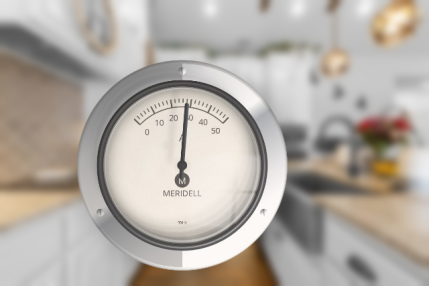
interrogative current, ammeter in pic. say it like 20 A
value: 28 A
